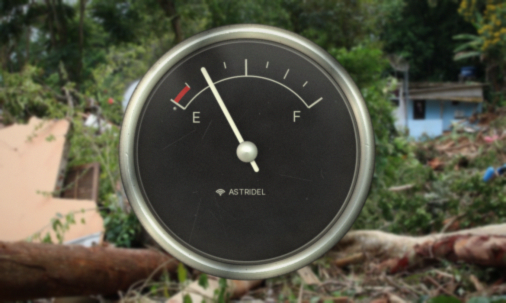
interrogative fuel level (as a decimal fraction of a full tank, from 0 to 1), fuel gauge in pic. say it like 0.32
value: 0.25
